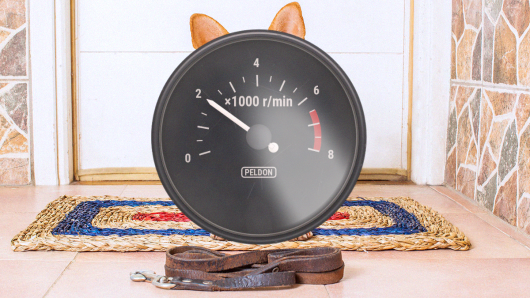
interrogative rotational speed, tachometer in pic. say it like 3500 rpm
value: 2000 rpm
